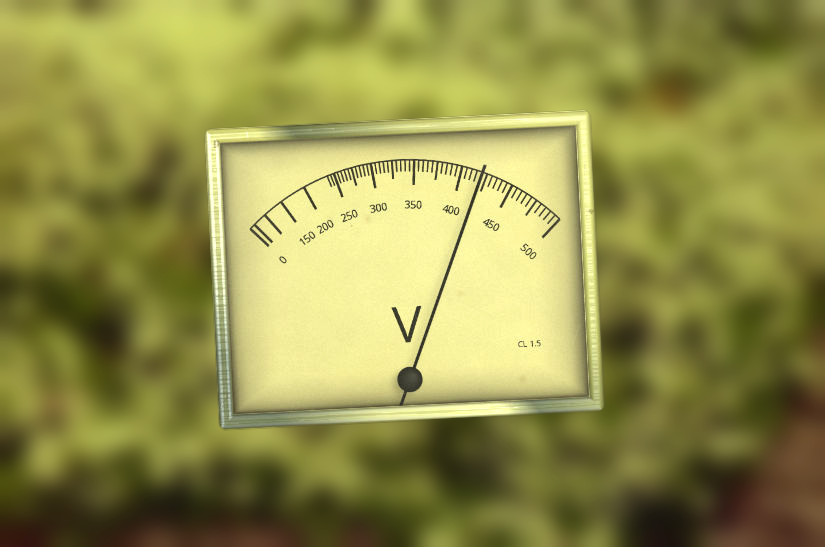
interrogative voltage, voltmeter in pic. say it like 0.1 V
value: 420 V
